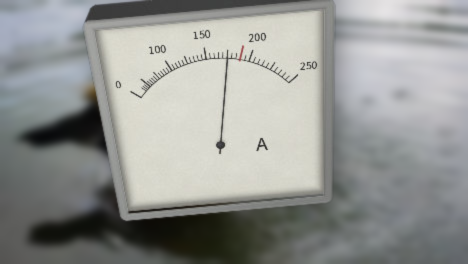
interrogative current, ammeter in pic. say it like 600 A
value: 175 A
